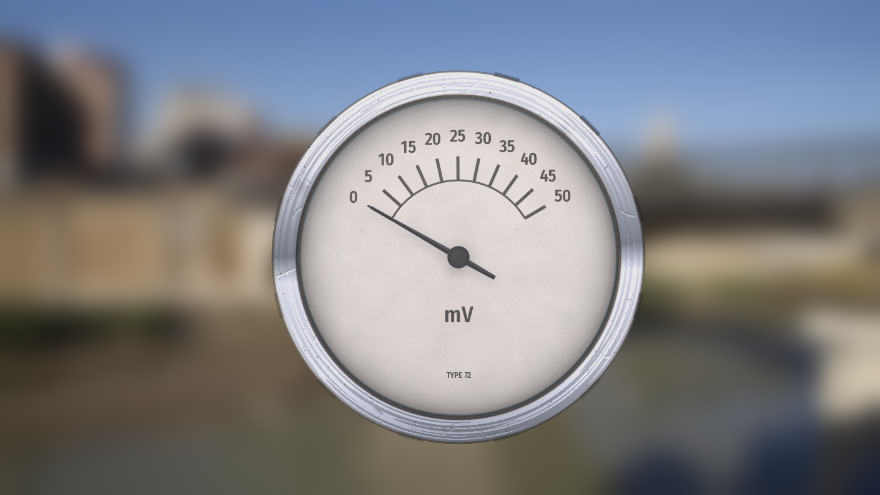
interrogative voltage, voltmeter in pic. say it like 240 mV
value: 0 mV
